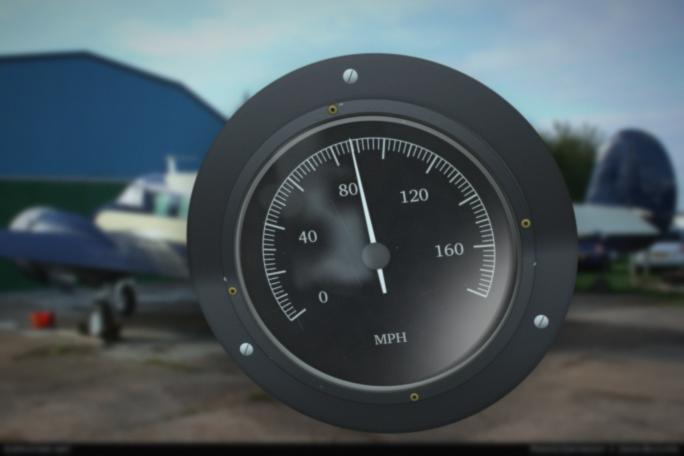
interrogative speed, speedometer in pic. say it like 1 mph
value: 88 mph
